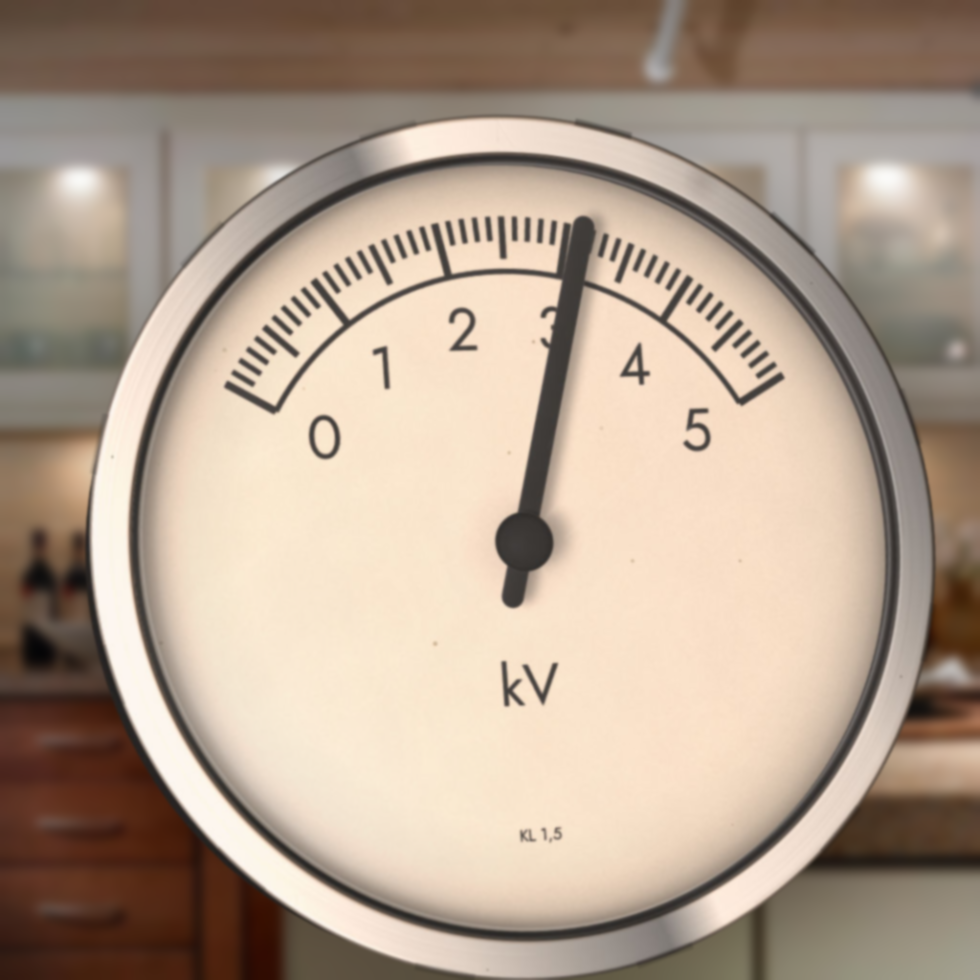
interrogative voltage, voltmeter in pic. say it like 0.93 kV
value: 3.1 kV
